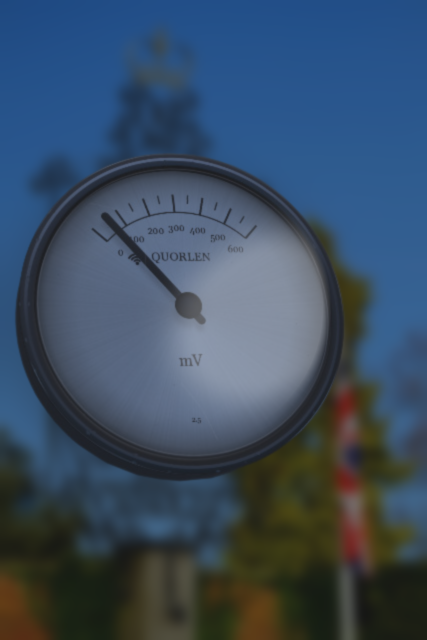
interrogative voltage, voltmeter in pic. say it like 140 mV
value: 50 mV
